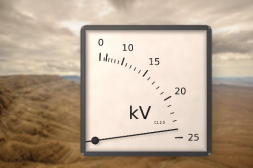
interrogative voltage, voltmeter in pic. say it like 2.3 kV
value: 24 kV
